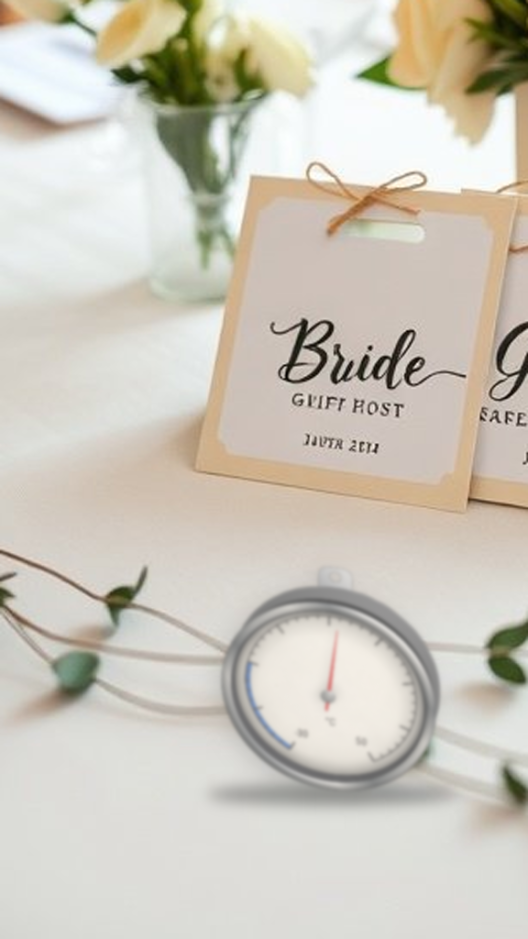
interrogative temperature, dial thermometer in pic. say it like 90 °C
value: 12 °C
